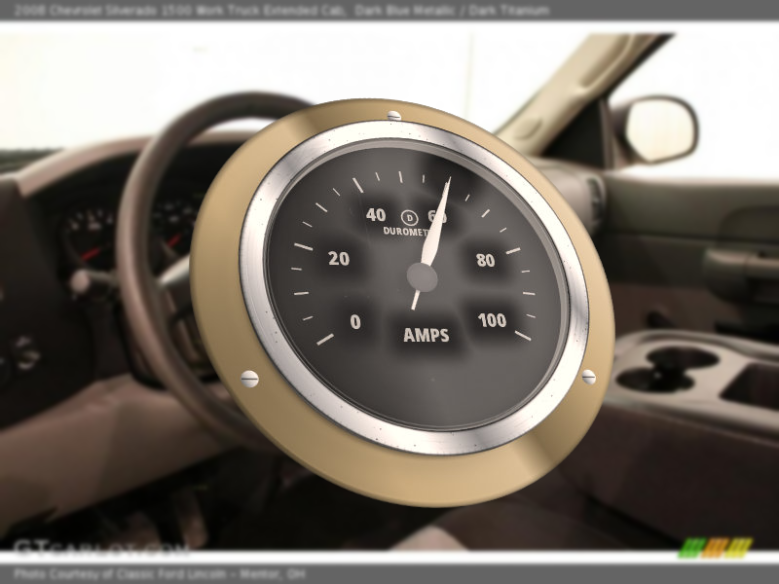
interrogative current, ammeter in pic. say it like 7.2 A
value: 60 A
